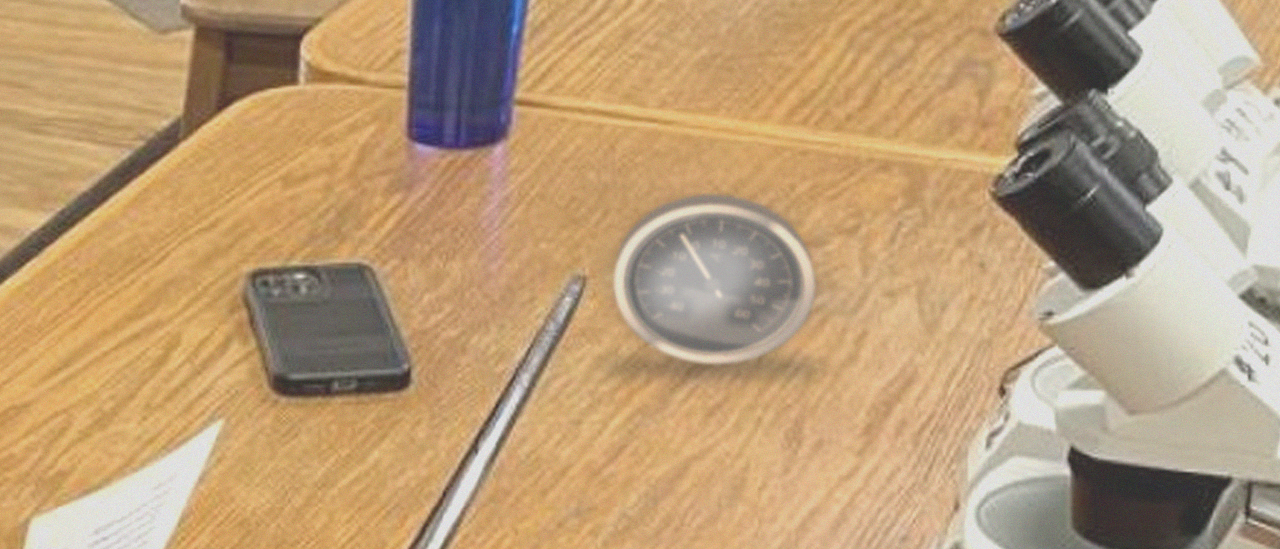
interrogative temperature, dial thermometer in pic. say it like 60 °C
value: -2.5 °C
